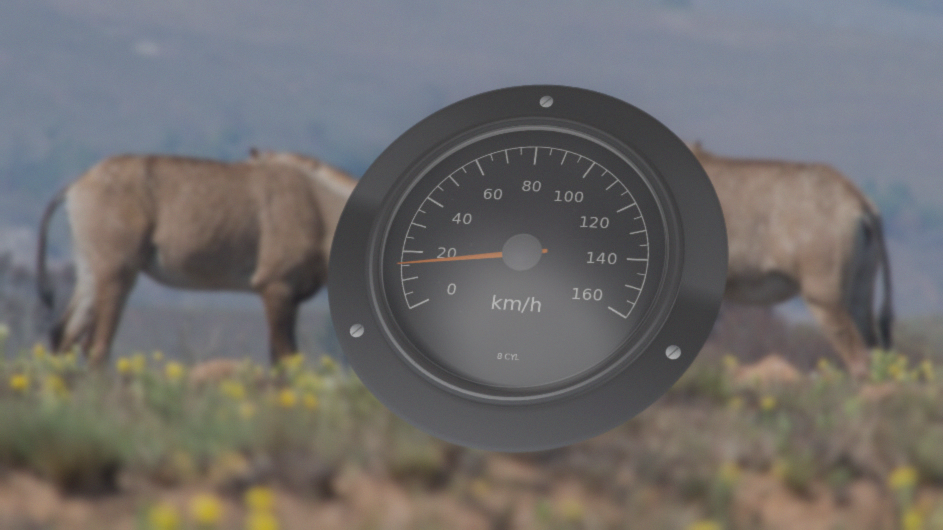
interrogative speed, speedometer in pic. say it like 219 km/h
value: 15 km/h
